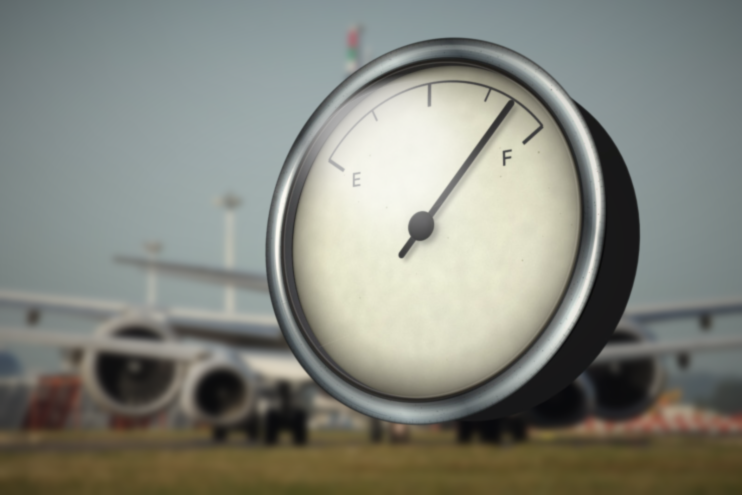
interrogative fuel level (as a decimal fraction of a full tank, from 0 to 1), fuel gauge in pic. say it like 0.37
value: 0.875
